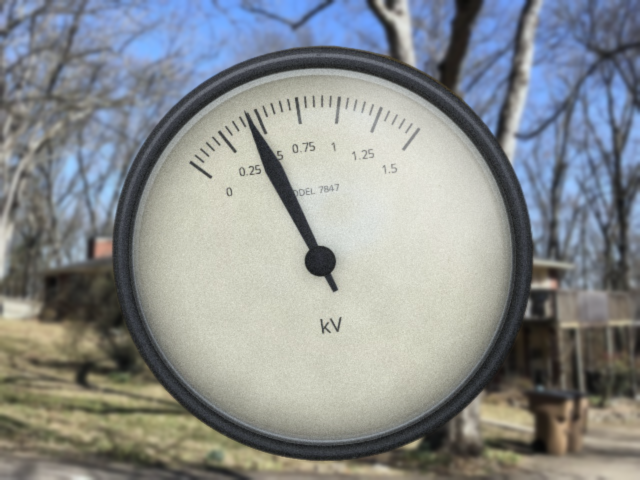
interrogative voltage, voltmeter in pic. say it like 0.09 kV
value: 0.45 kV
